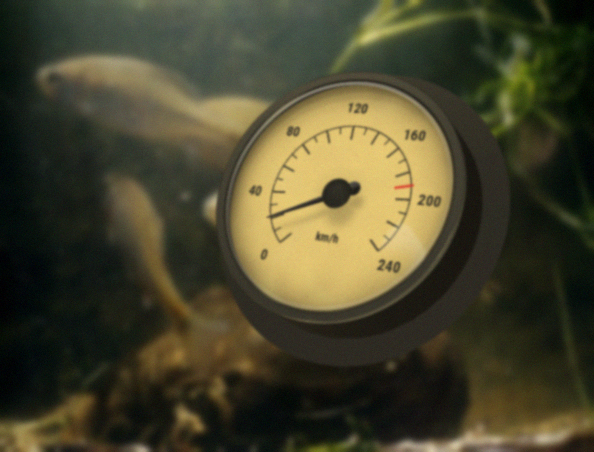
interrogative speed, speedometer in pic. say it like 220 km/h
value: 20 km/h
